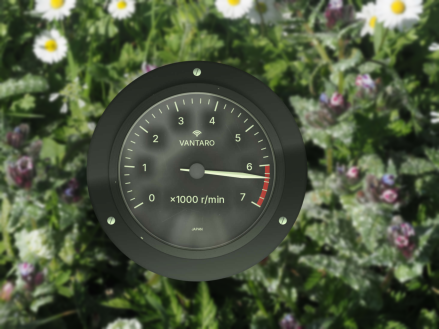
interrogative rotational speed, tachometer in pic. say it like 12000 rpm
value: 6300 rpm
